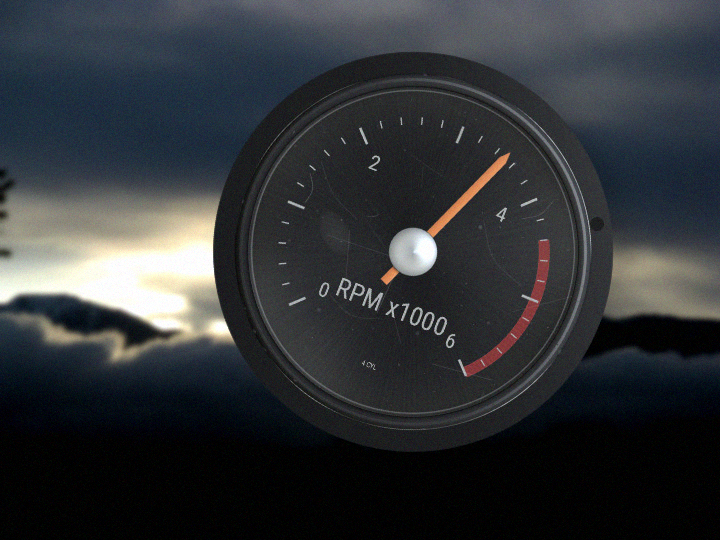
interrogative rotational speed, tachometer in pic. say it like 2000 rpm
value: 3500 rpm
